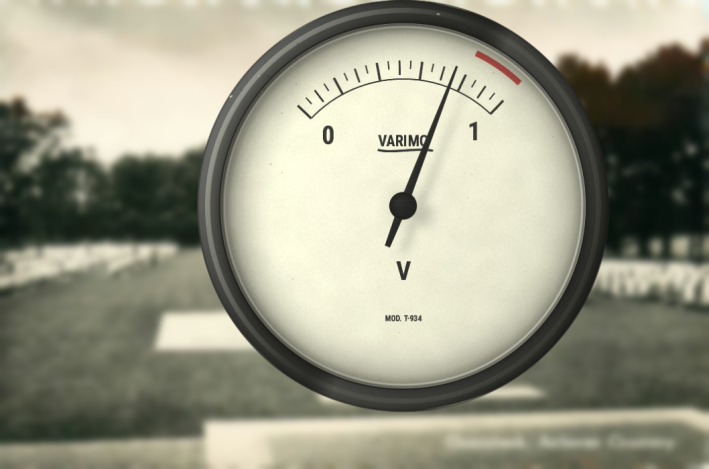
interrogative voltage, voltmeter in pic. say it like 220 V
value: 0.75 V
